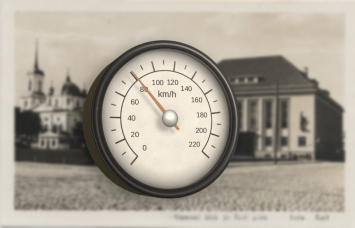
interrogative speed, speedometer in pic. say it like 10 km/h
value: 80 km/h
